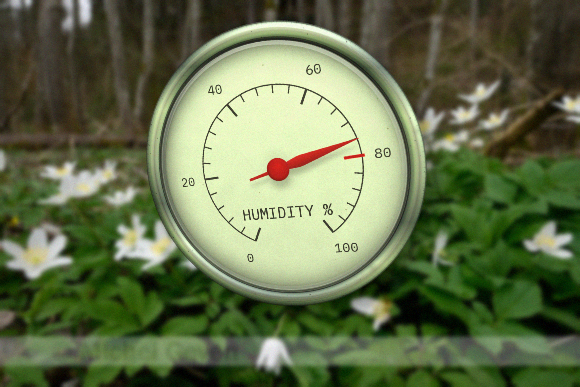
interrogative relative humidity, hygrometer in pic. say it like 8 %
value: 76 %
